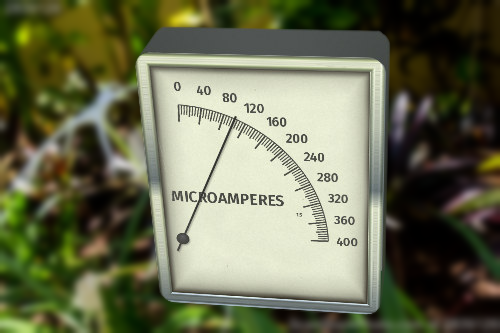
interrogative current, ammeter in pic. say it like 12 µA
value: 100 µA
